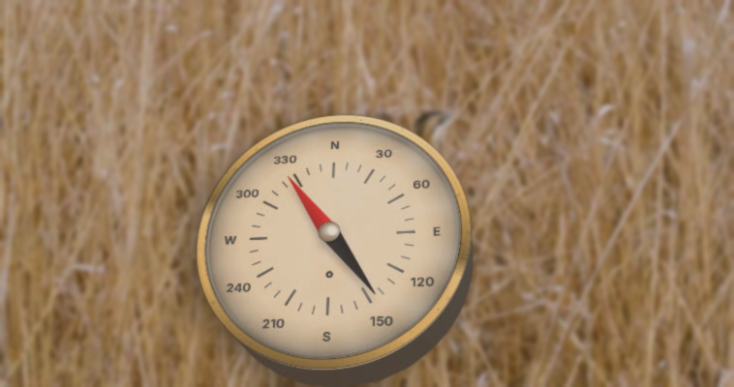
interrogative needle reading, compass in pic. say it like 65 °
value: 325 °
